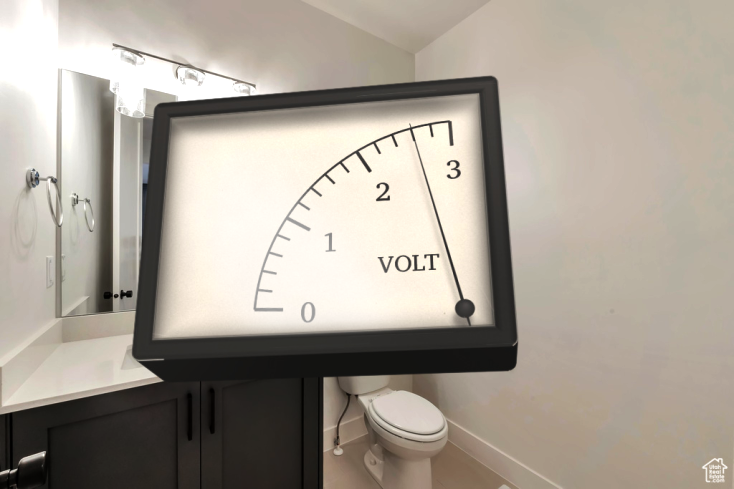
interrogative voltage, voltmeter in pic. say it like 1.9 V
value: 2.6 V
